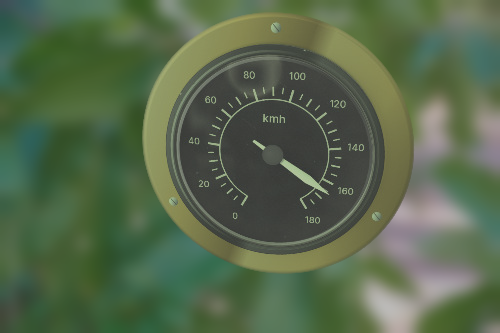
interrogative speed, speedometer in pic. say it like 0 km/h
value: 165 km/h
